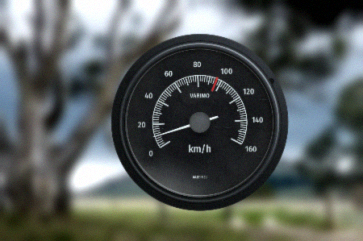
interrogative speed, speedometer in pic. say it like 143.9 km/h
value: 10 km/h
